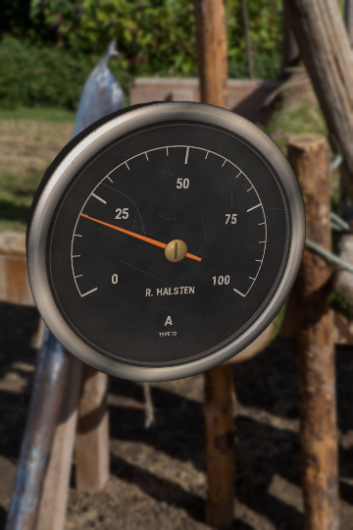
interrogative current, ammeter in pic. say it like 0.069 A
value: 20 A
